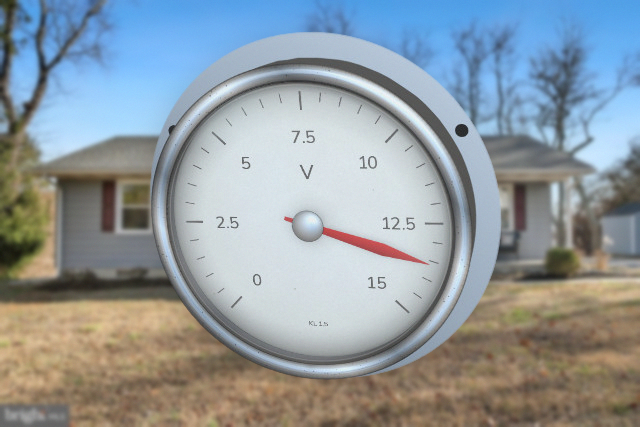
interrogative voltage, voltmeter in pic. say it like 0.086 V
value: 13.5 V
